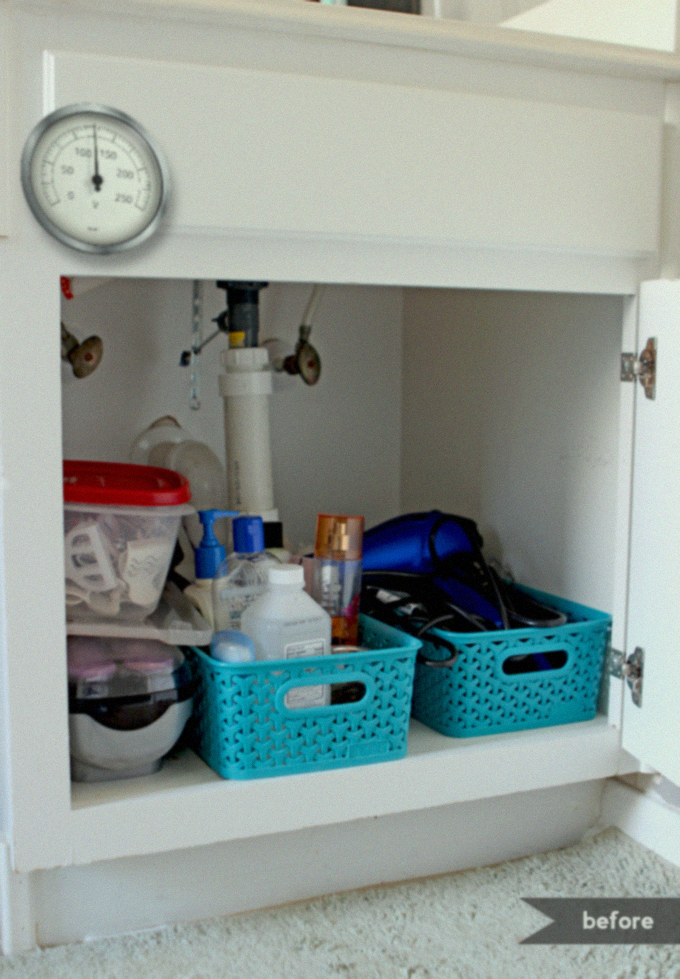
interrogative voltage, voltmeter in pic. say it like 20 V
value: 125 V
